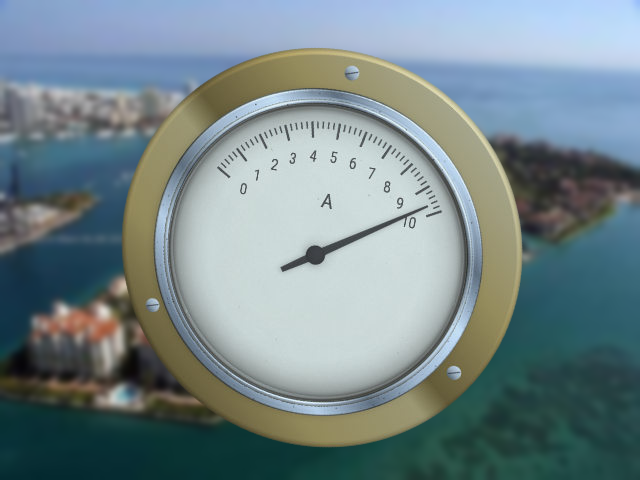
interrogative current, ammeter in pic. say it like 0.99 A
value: 9.6 A
